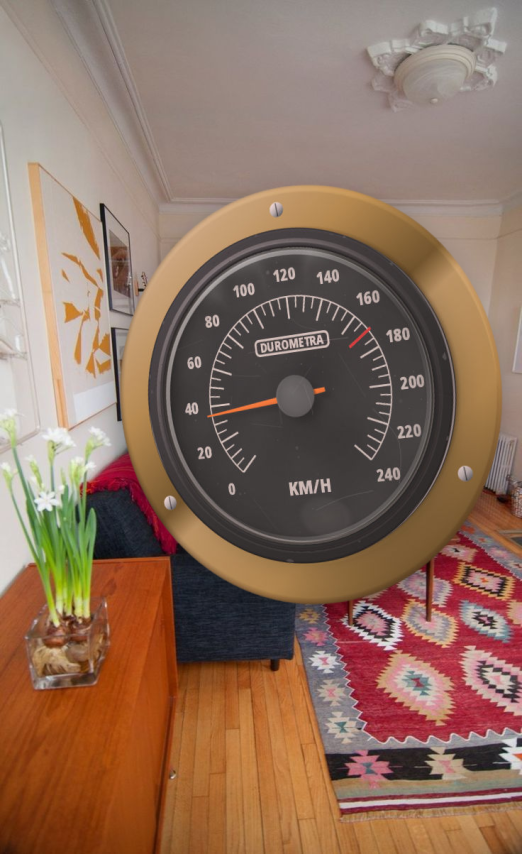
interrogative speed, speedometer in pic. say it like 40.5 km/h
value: 35 km/h
